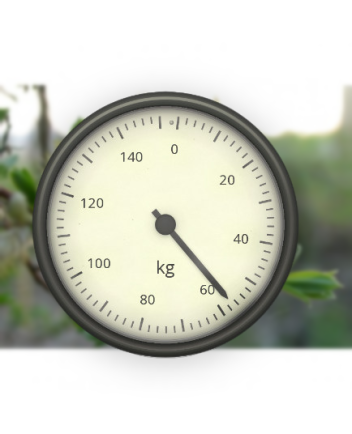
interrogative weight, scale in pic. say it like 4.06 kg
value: 57 kg
